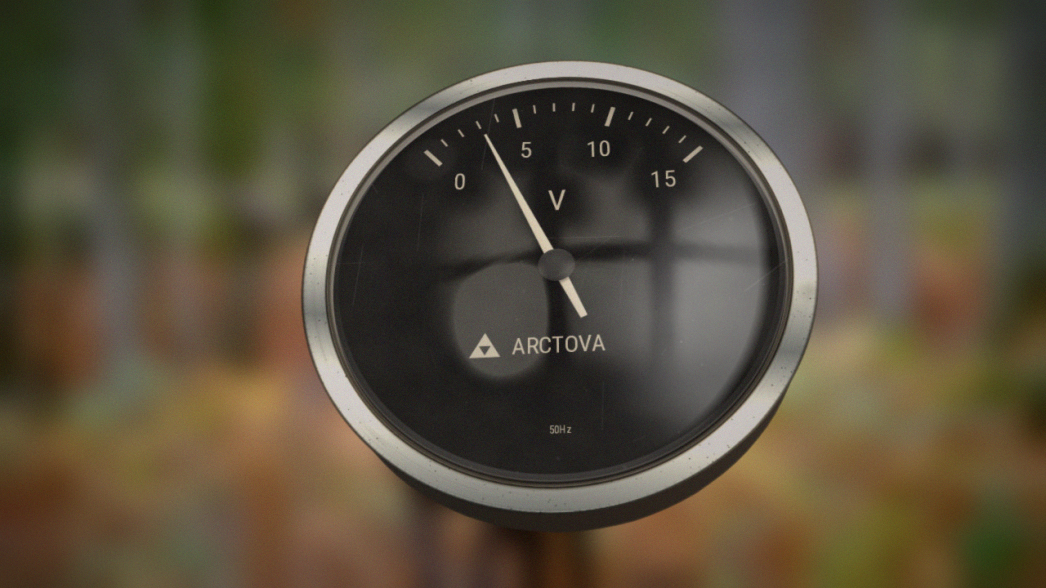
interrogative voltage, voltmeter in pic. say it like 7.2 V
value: 3 V
